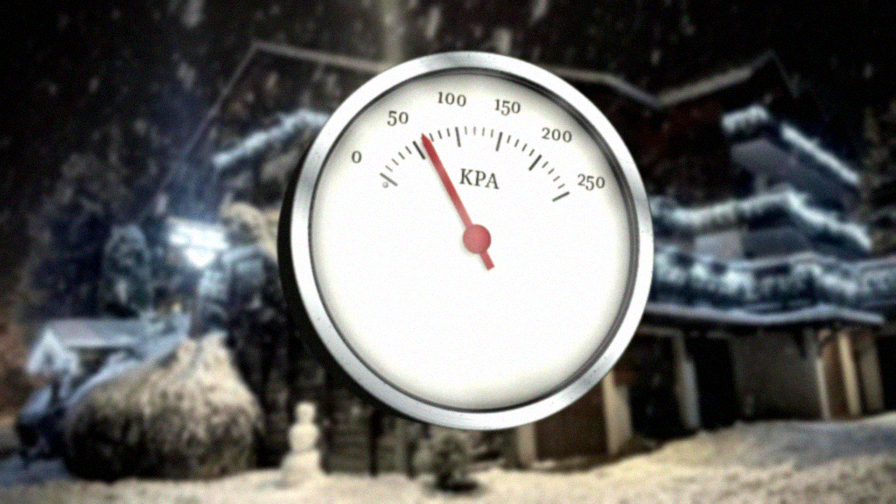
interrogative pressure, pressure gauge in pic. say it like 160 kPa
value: 60 kPa
